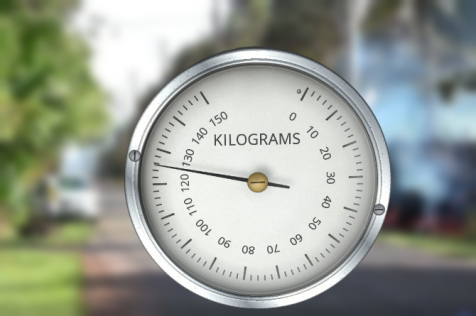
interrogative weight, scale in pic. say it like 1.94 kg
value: 126 kg
